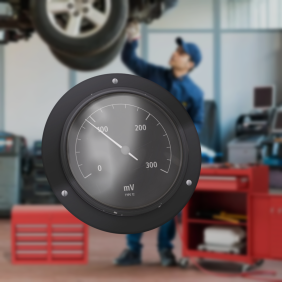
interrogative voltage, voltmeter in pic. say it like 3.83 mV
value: 90 mV
